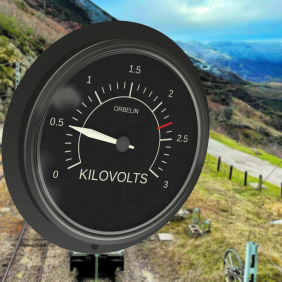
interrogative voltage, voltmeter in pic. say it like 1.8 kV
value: 0.5 kV
